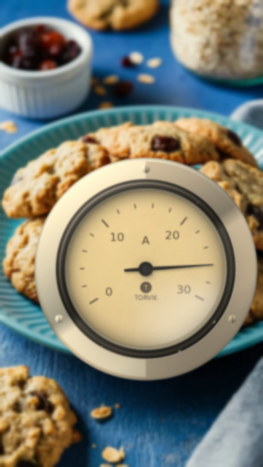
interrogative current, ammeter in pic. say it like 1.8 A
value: 26 A
